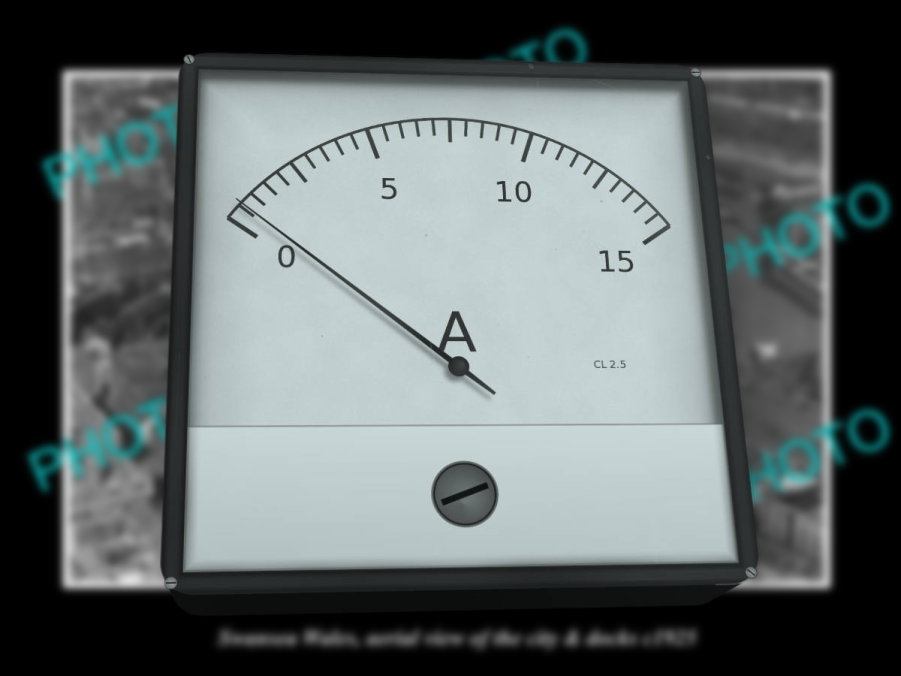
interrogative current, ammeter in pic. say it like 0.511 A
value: 0.5 A
